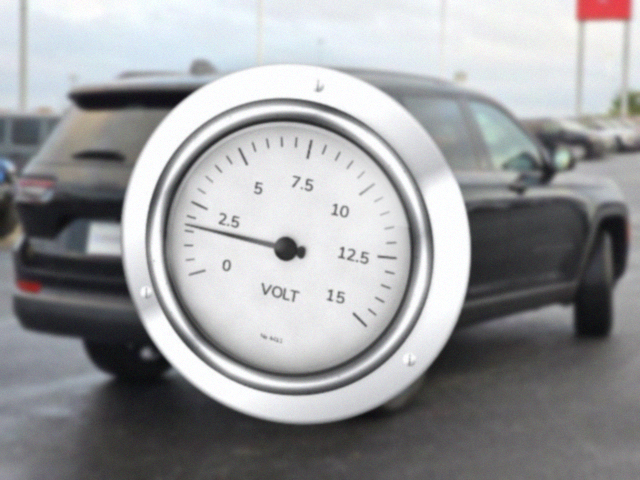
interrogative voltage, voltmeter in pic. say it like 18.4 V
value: 1.75 V
